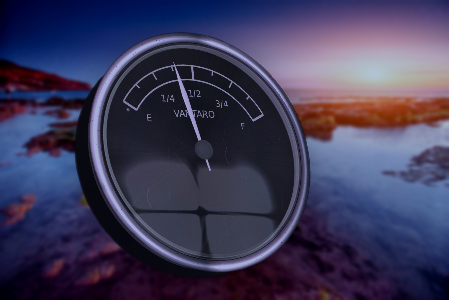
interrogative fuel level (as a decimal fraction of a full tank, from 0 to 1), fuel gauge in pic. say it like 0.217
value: 0.375
